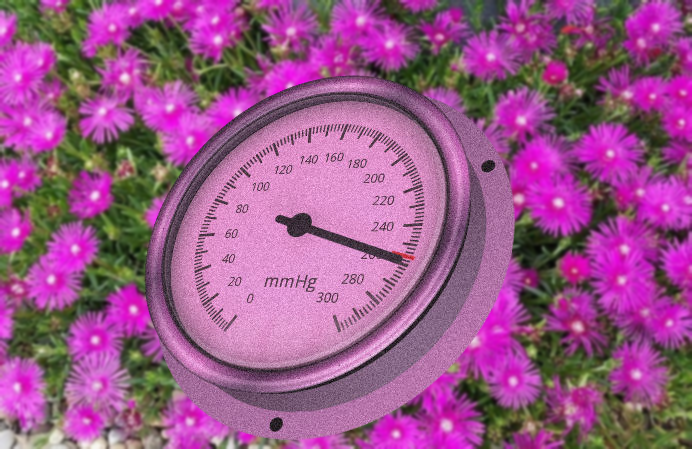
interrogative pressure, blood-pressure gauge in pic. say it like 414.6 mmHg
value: 260 mmHg
